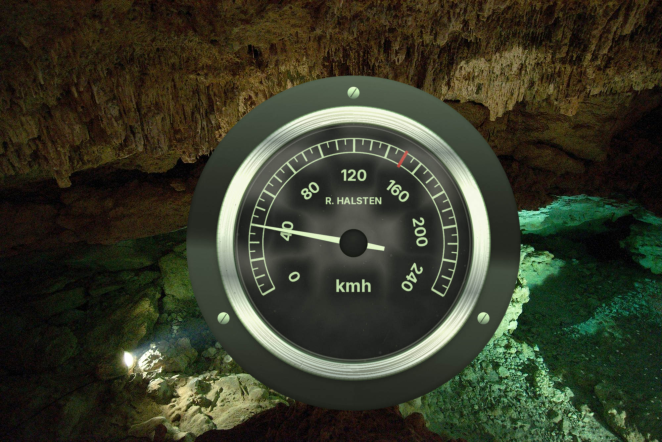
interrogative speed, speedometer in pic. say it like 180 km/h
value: 40 km/h
